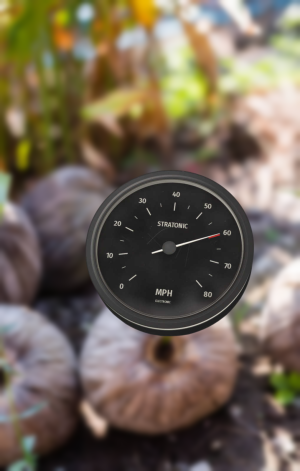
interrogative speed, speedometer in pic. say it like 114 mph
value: 60 mph
